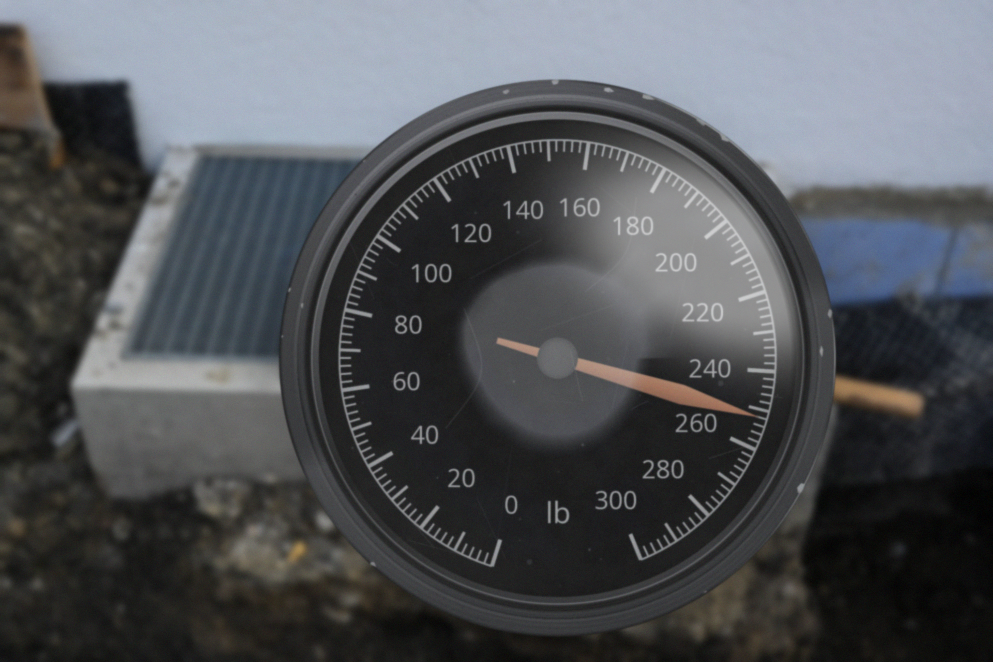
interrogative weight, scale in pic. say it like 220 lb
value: 252 lb
